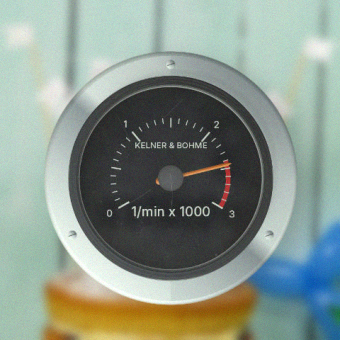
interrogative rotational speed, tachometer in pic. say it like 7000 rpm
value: 2450 rpm
